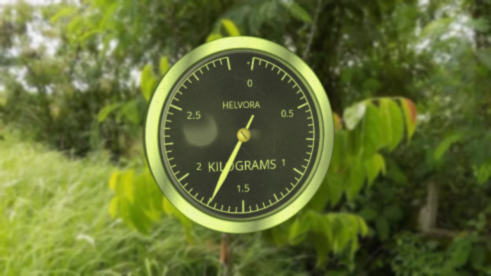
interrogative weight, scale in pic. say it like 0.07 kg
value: 1.75 kg
